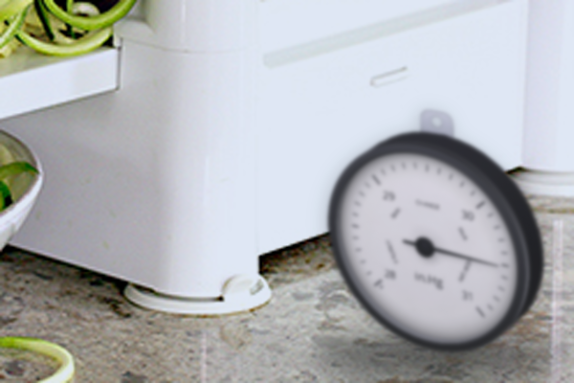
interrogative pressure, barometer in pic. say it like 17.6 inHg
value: 30.5 inHg
